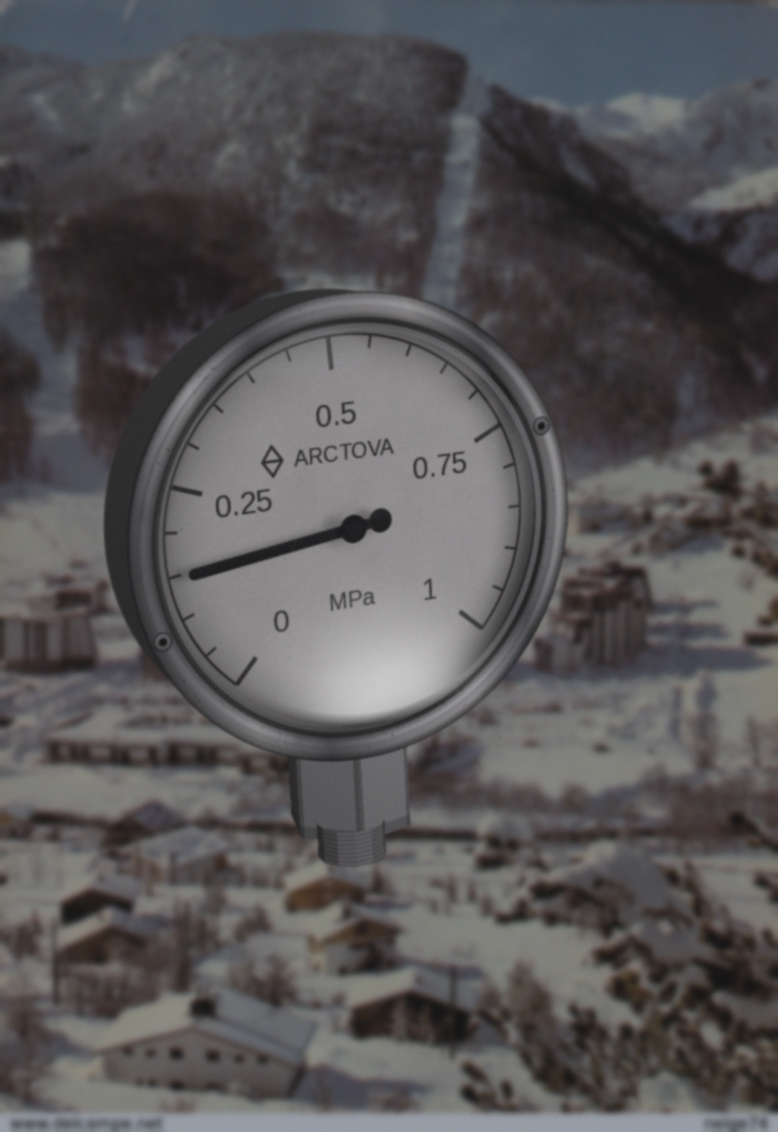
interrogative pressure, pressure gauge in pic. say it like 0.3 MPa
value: 0.15 MPa
